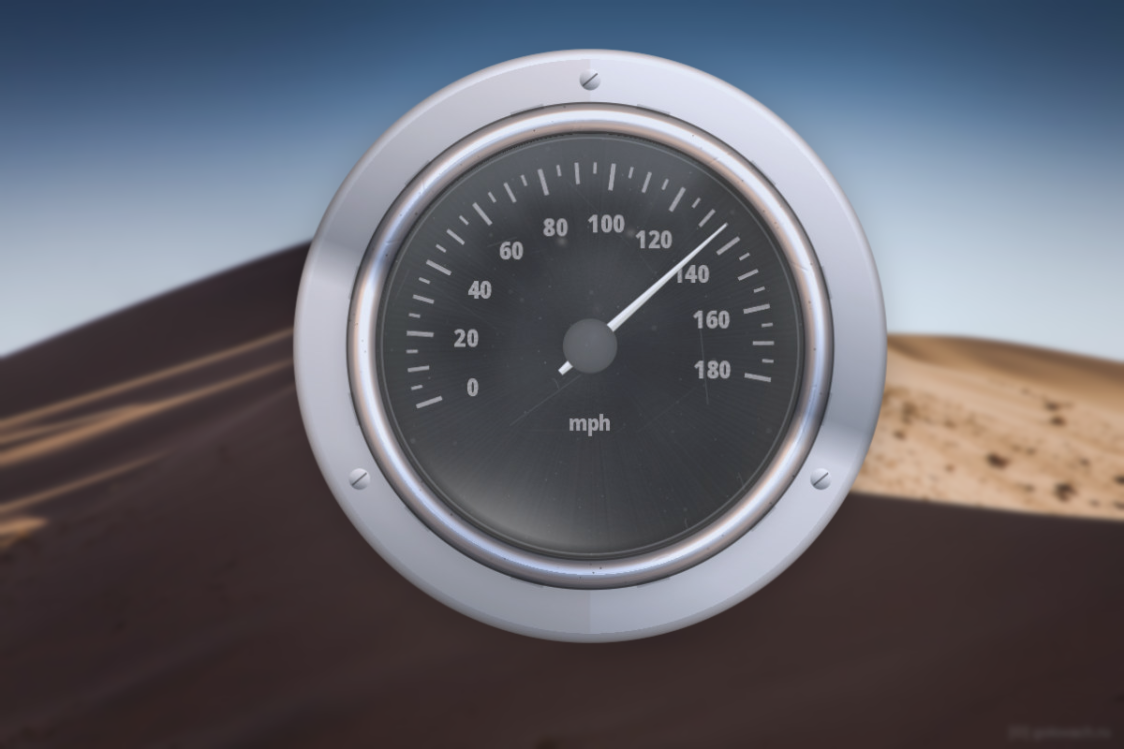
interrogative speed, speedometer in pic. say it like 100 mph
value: 135 mph
